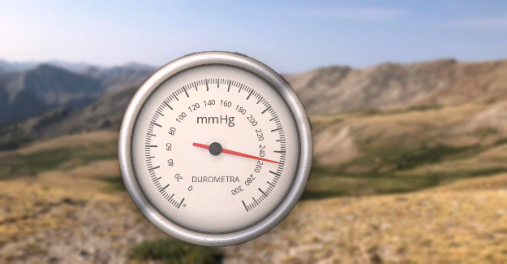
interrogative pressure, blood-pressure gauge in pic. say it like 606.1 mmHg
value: 250 mmHg
